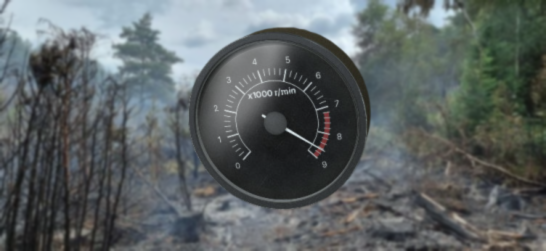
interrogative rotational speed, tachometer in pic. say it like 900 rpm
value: 8600 rpm
